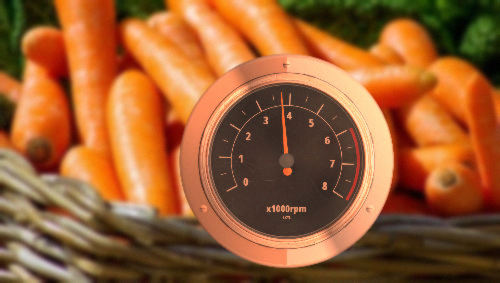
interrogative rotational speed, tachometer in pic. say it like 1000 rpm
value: 3750 rpm
